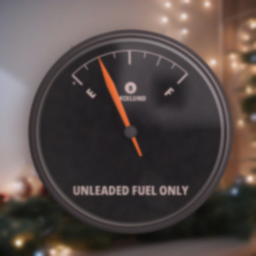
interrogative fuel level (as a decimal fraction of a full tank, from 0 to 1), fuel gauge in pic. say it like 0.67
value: 0.25
